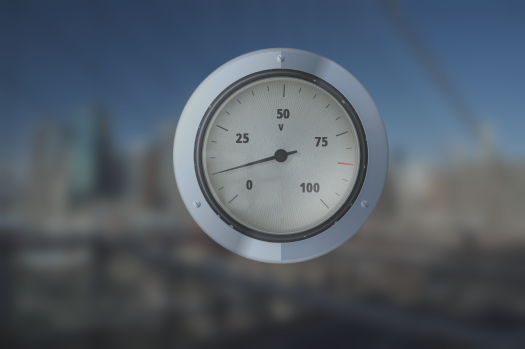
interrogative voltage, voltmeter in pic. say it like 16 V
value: 10 V
